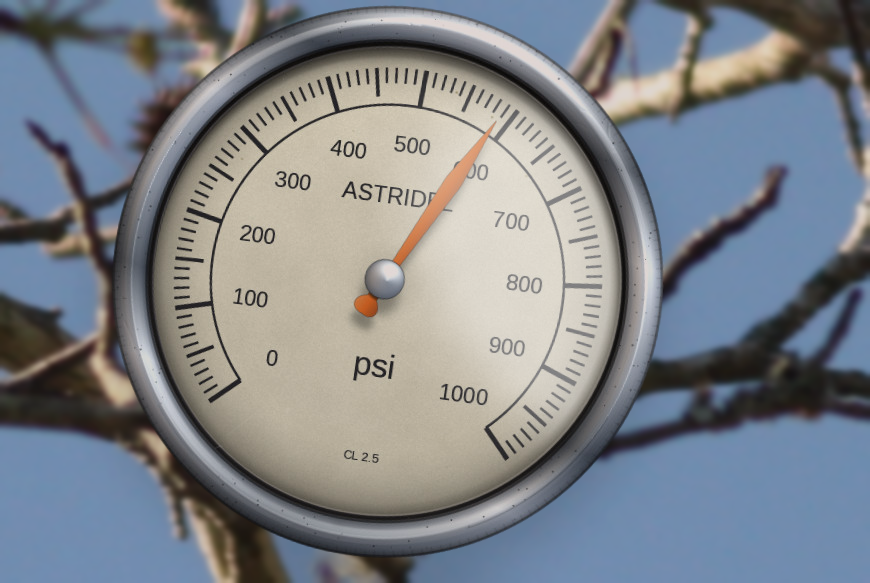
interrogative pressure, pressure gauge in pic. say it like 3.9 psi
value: 590 psi
